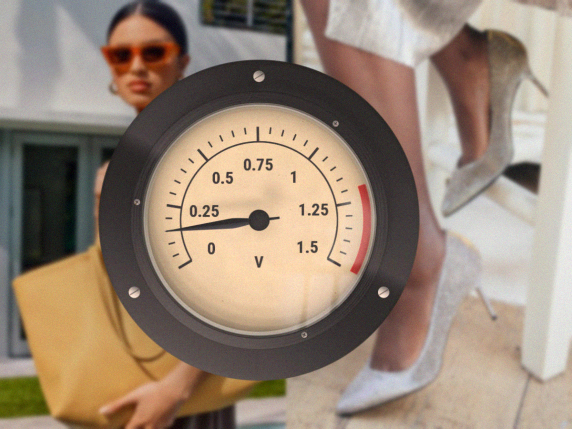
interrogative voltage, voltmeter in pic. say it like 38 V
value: 0.15 V
